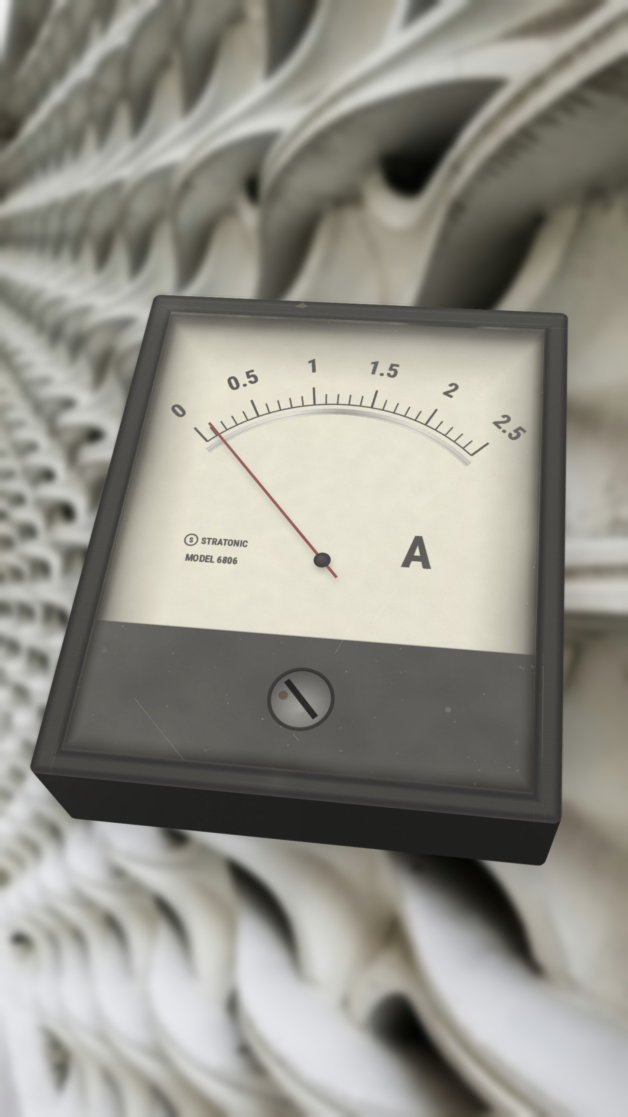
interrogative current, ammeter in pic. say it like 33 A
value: 0.1 A
